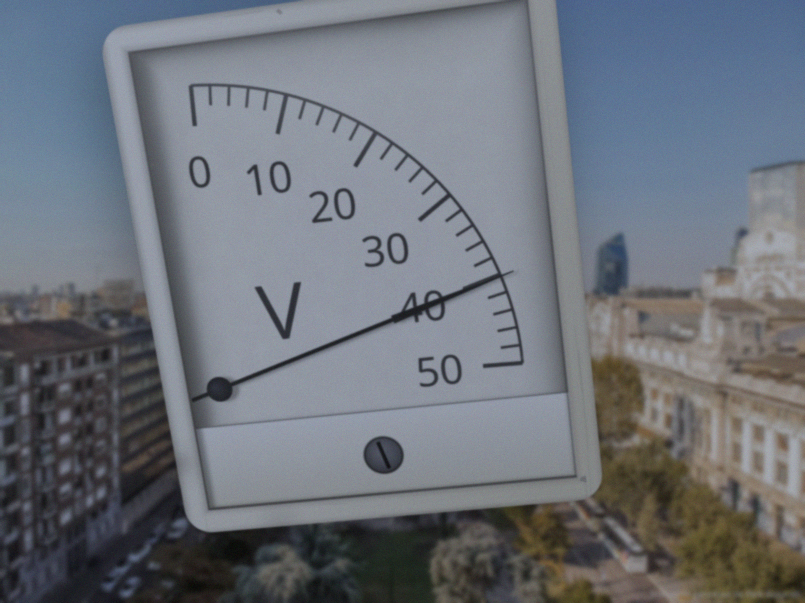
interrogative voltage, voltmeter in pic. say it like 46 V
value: 40 V
